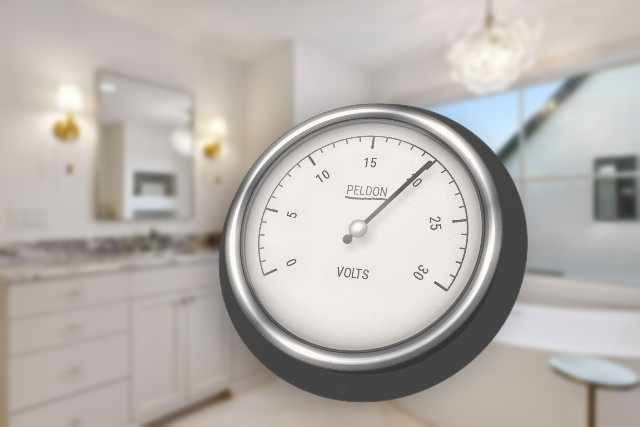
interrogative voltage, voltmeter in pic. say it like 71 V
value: 20 V
